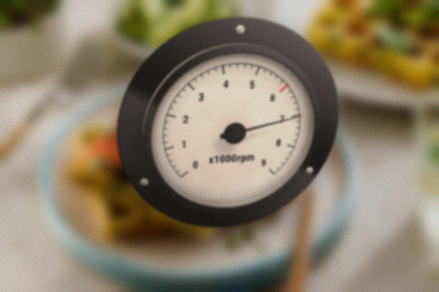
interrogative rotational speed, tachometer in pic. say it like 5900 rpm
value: 7000 rpm
